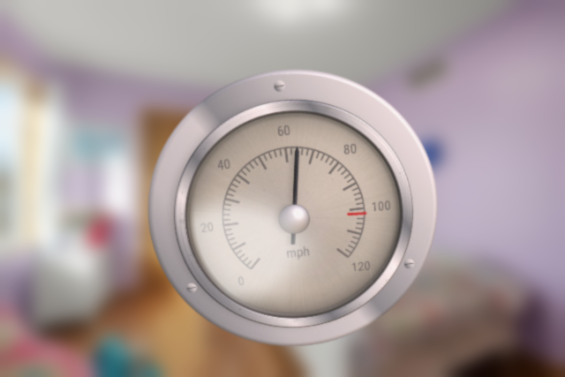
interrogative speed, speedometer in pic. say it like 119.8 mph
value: 64 mph
